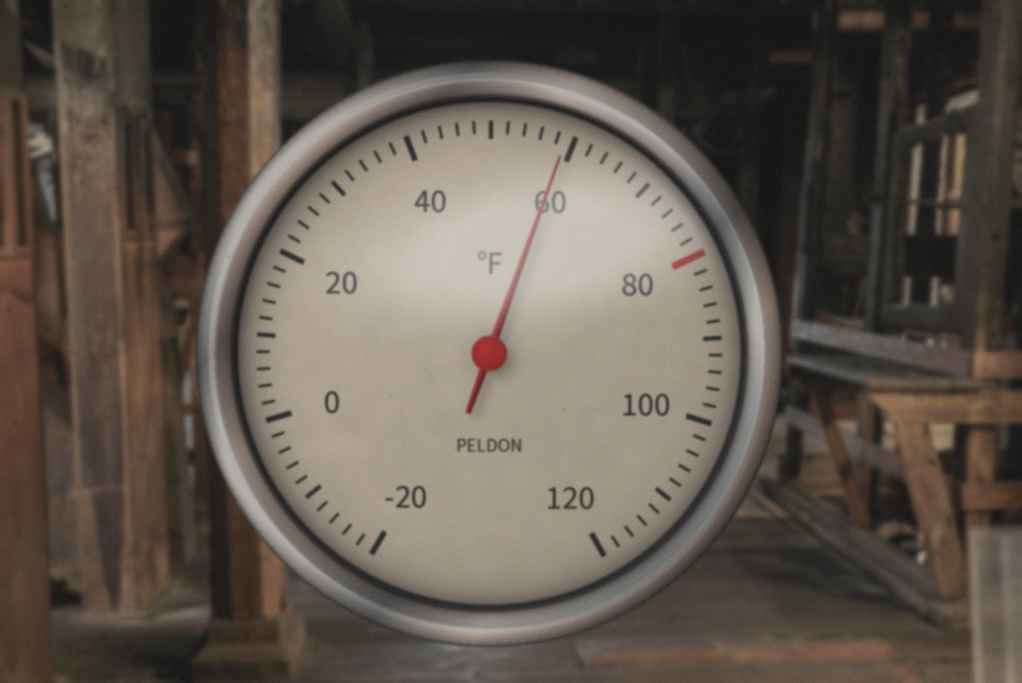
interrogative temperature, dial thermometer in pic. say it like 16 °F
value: 59 °F
